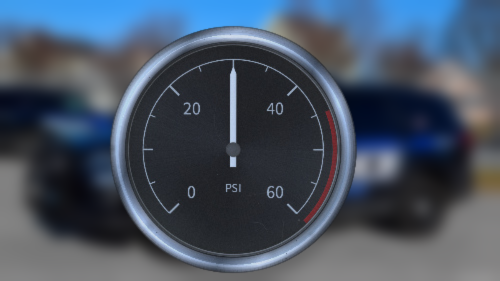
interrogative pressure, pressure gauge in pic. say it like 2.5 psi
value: 30 psi
